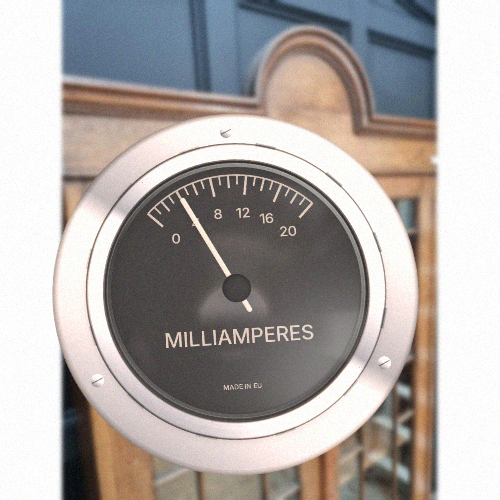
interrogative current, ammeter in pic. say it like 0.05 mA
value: 4 mA
